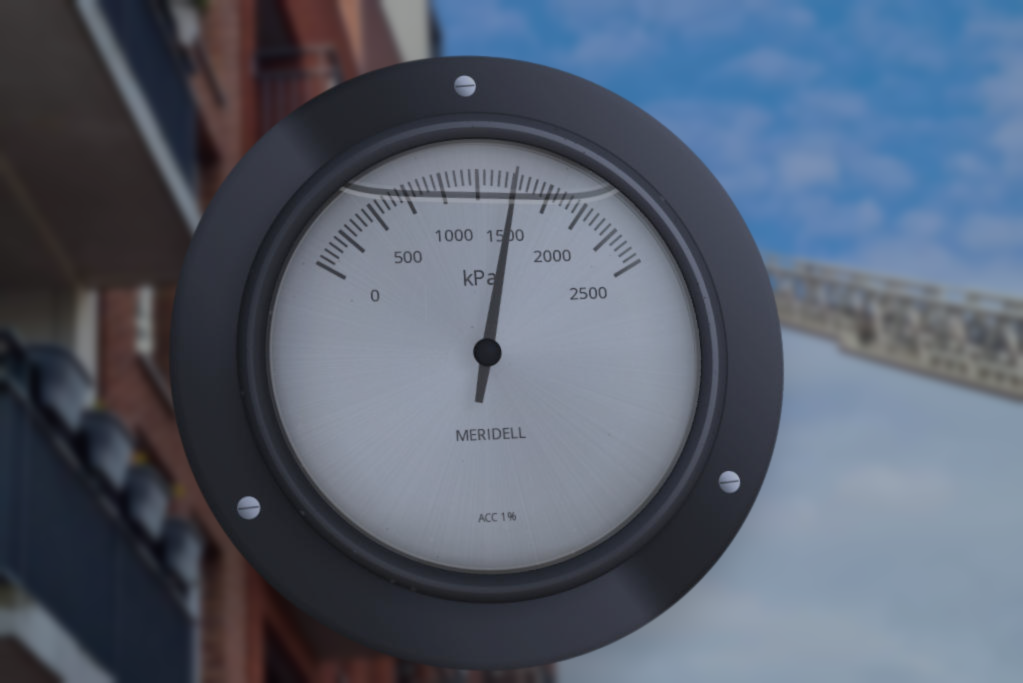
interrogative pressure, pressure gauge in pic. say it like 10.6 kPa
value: 1500 kPa
